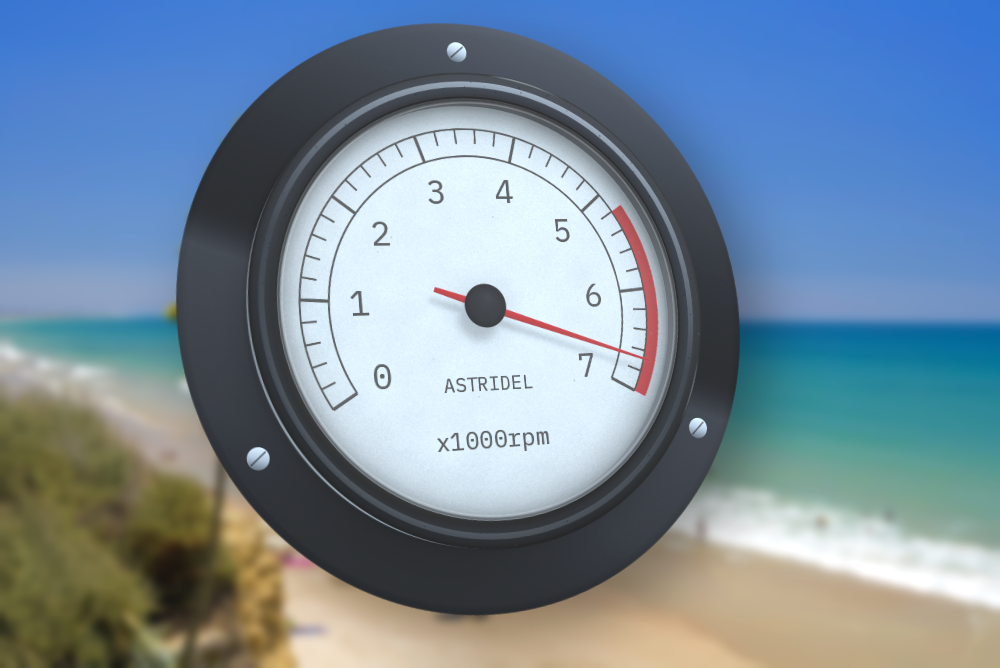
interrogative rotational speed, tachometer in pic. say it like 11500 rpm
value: 6700 rpm
